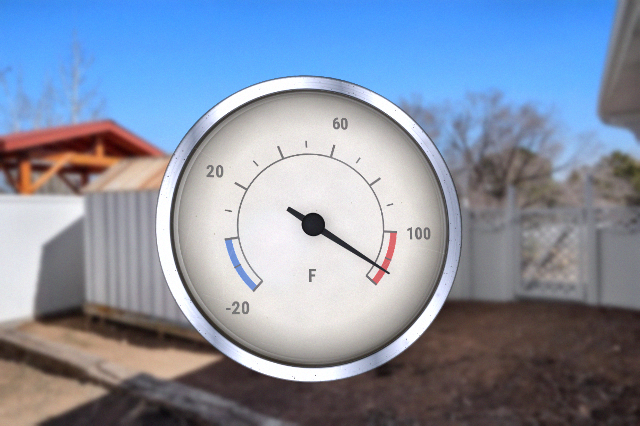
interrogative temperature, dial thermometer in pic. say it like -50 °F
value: 115 °F
